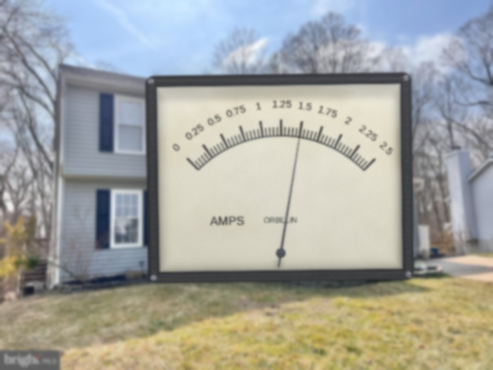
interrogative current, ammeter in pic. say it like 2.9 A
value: 1.5 A
